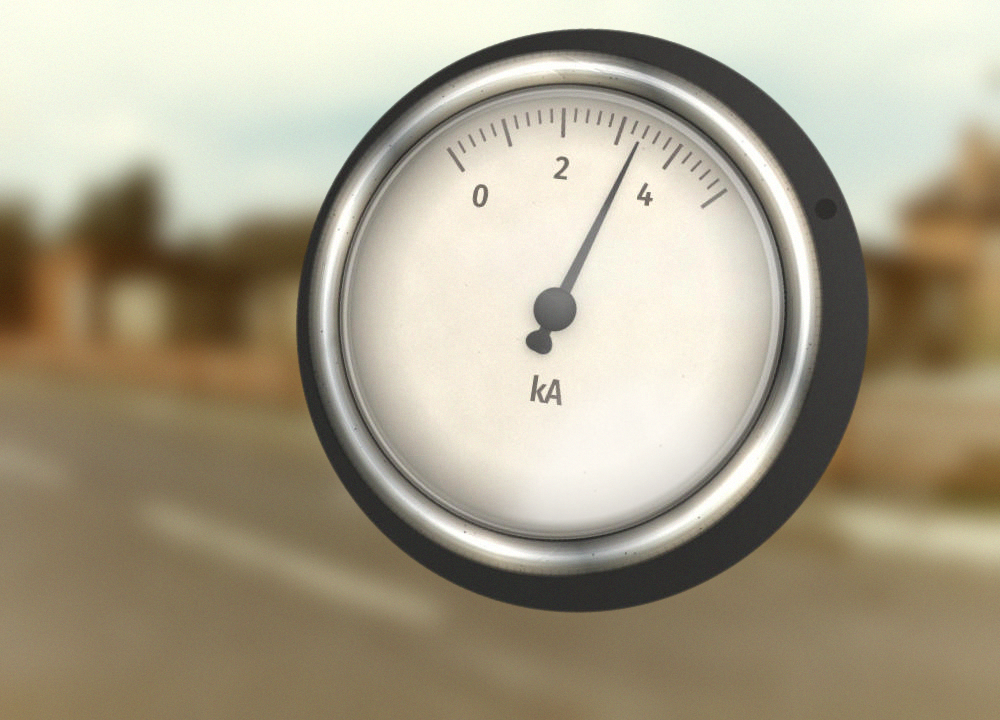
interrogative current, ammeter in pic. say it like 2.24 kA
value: 3.4 kA
